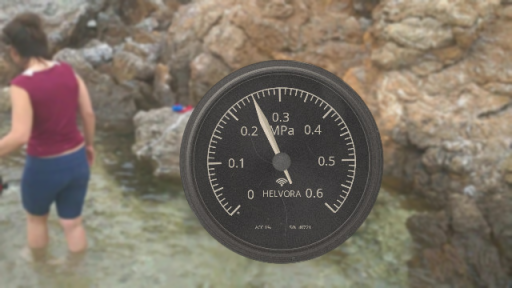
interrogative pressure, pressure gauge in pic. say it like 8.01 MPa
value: 0.25 MPa
